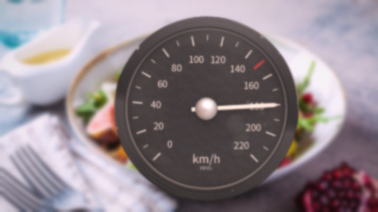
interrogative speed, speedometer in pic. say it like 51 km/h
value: 180 km/h
